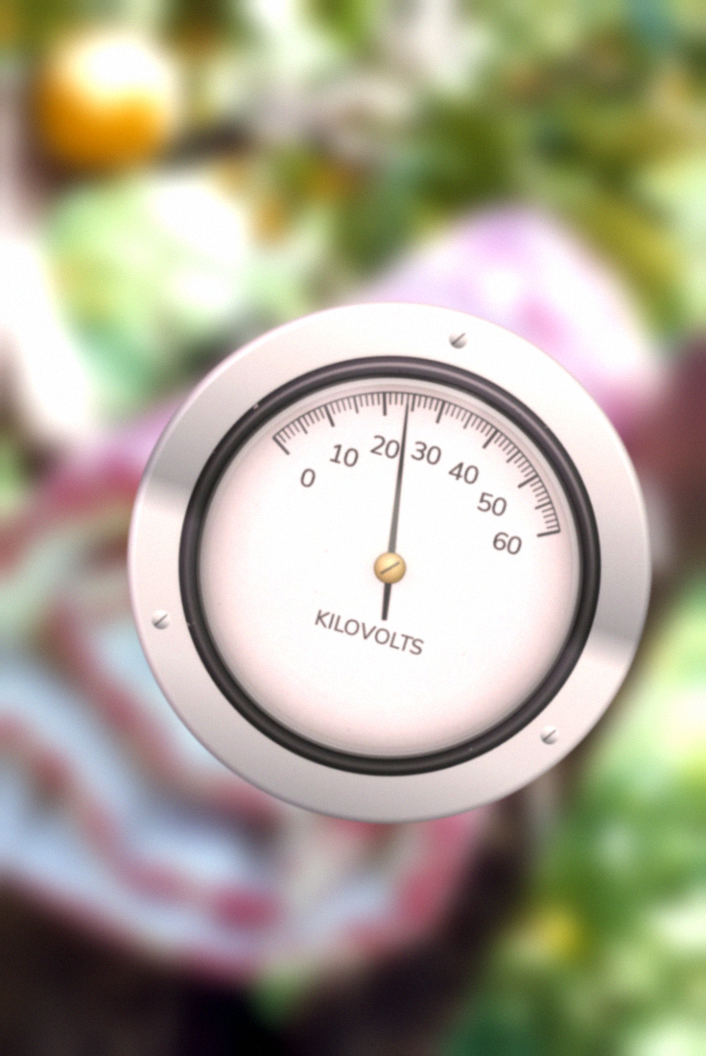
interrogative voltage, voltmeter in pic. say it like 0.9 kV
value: 24 kV
